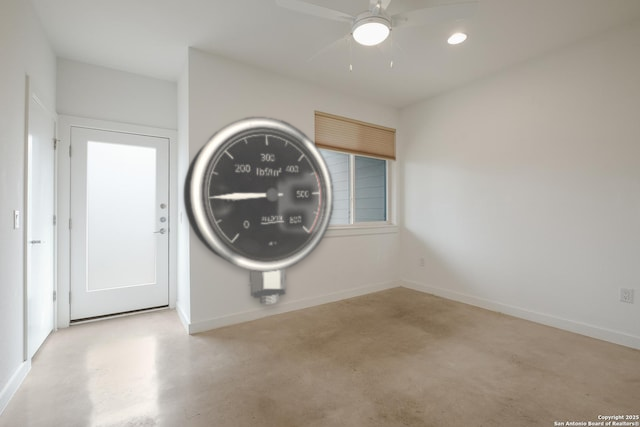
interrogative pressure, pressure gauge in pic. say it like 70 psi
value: 100 psi
